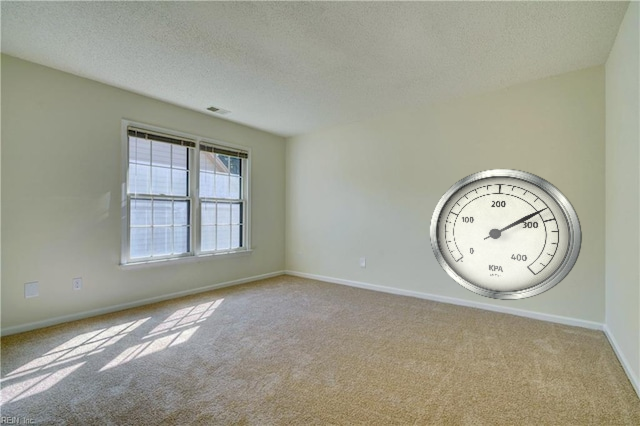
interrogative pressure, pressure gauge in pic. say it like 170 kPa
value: 280 kPa
